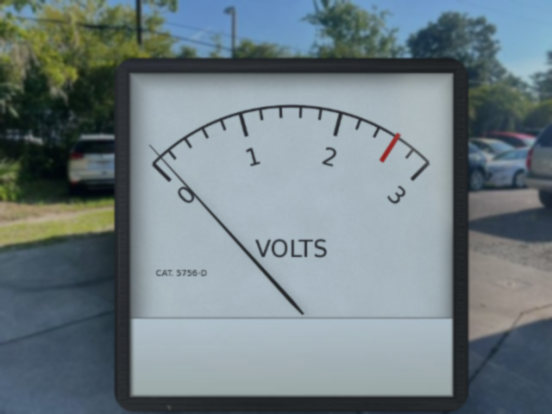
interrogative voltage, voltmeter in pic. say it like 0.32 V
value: 0.1 V
